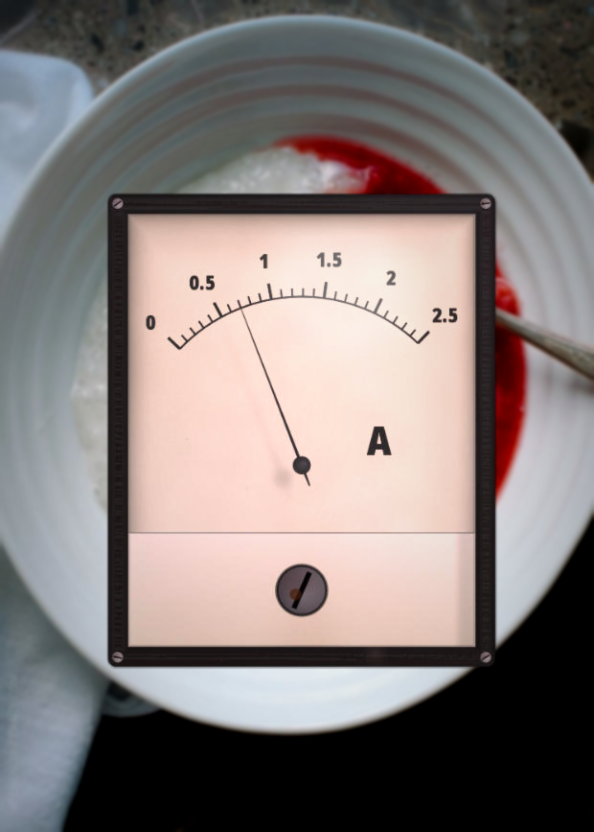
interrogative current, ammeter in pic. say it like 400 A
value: 0.7 A
